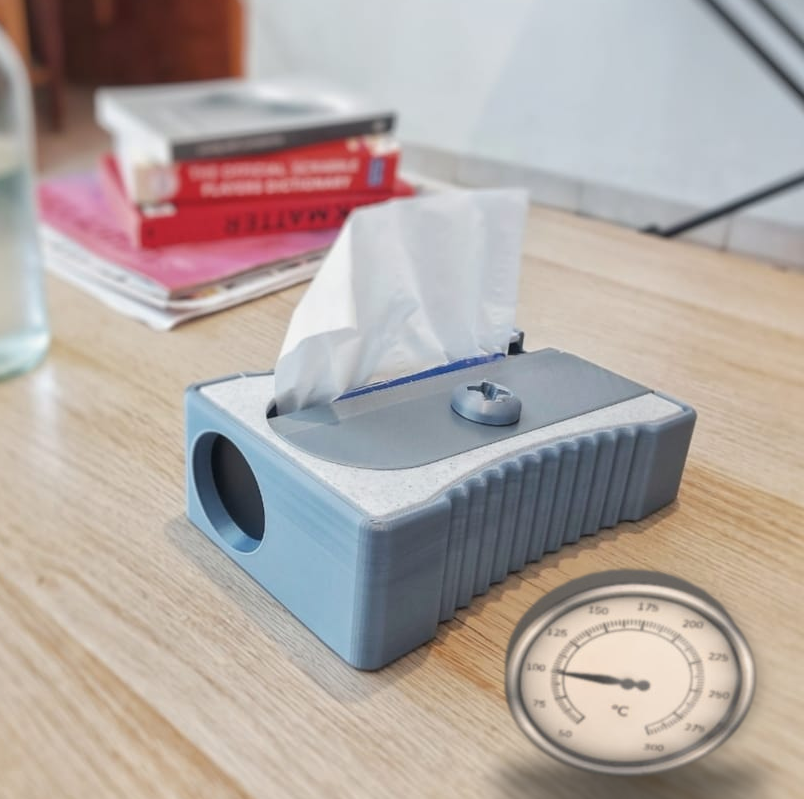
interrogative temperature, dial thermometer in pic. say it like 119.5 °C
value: 100 °C
